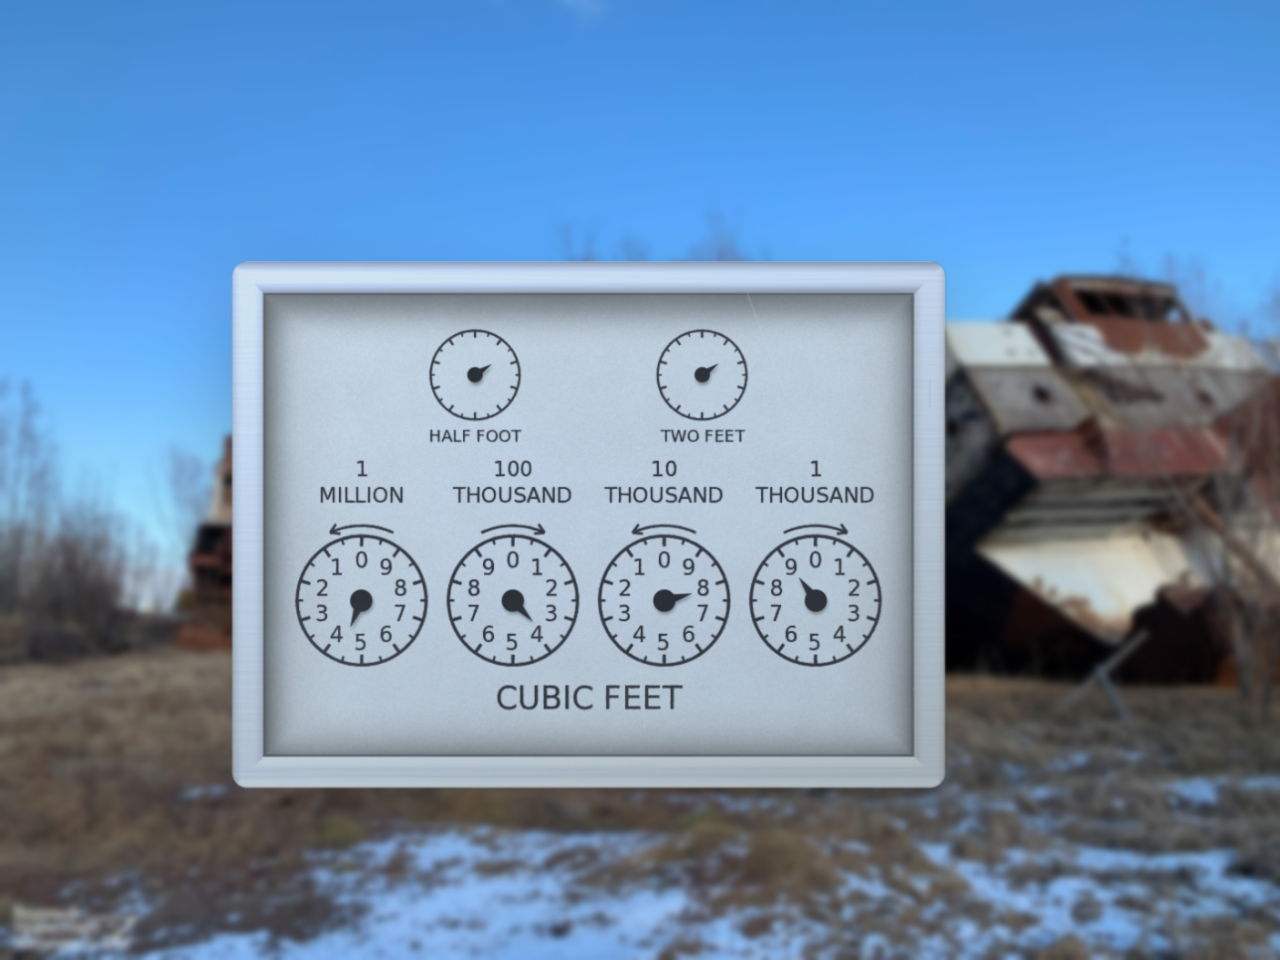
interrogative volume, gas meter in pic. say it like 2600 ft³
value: 437900 ft³
